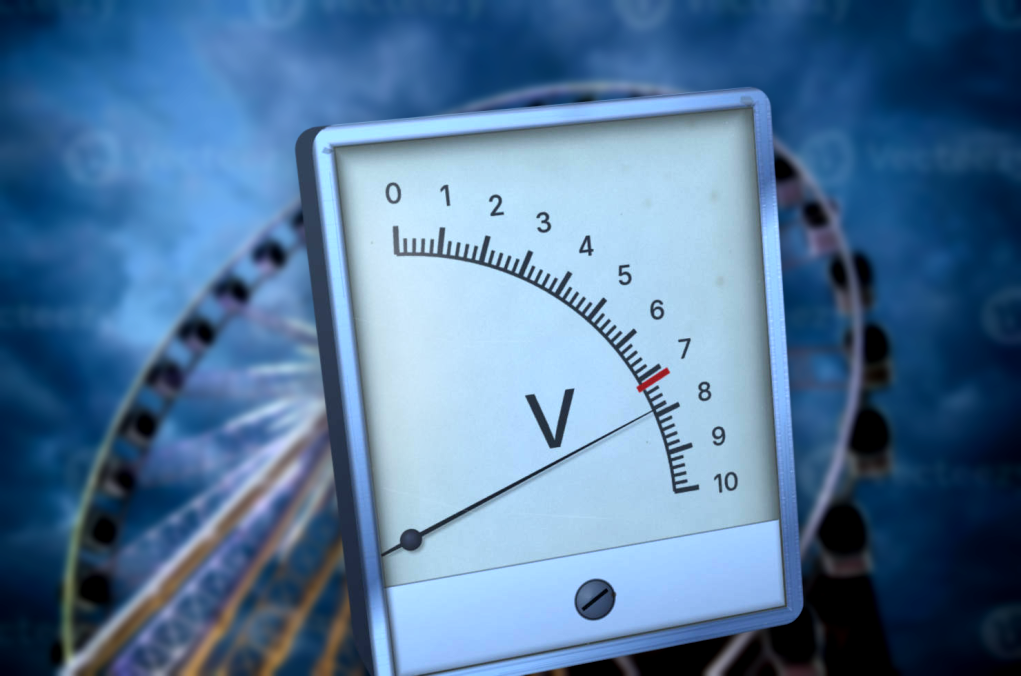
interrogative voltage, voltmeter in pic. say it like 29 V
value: 7.8 V
